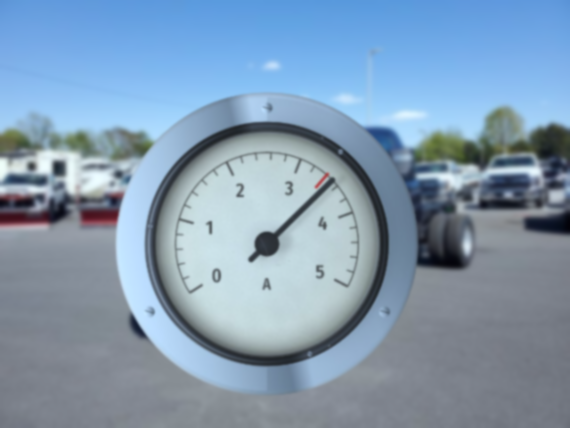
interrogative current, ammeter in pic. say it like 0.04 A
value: 3.5 A
